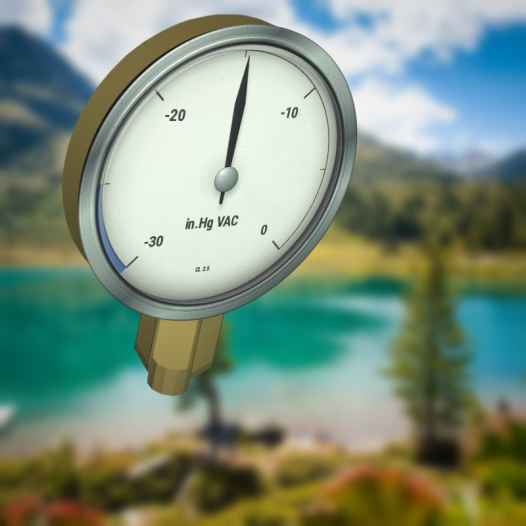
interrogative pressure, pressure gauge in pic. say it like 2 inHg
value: -15 inHg
